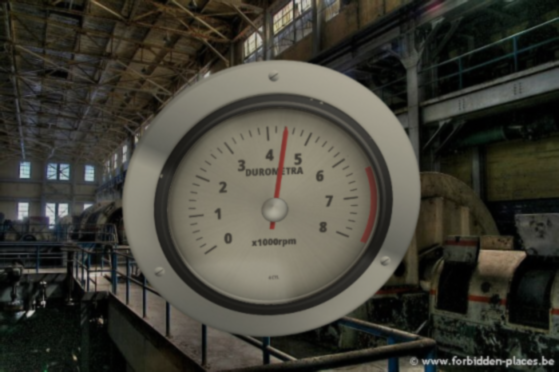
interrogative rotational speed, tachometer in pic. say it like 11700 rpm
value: 4400 rpm
